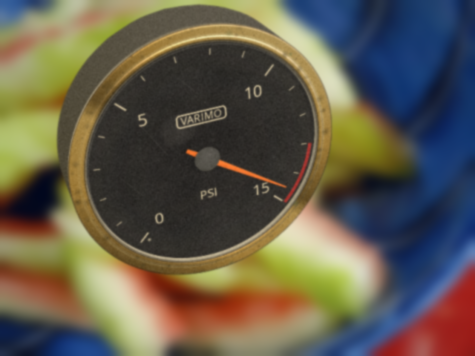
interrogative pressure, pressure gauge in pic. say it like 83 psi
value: 14.5 psi
